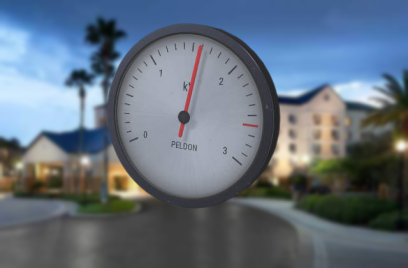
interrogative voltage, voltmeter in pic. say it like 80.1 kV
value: 1.6 kV
